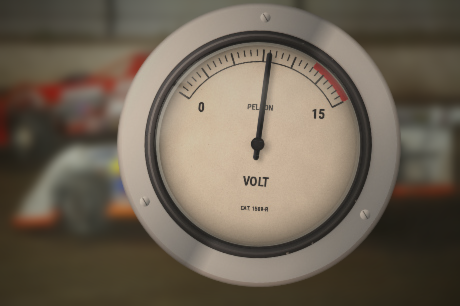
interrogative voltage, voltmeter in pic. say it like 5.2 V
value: 8 V
